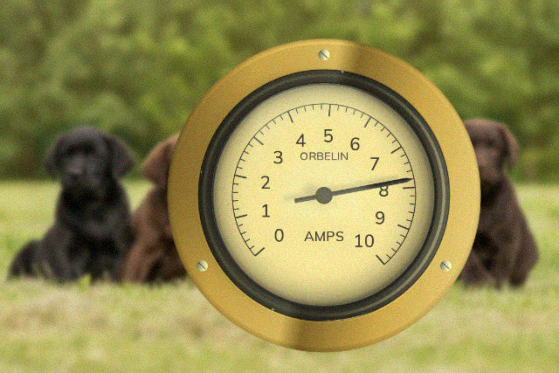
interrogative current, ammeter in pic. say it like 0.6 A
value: 7.8 A
